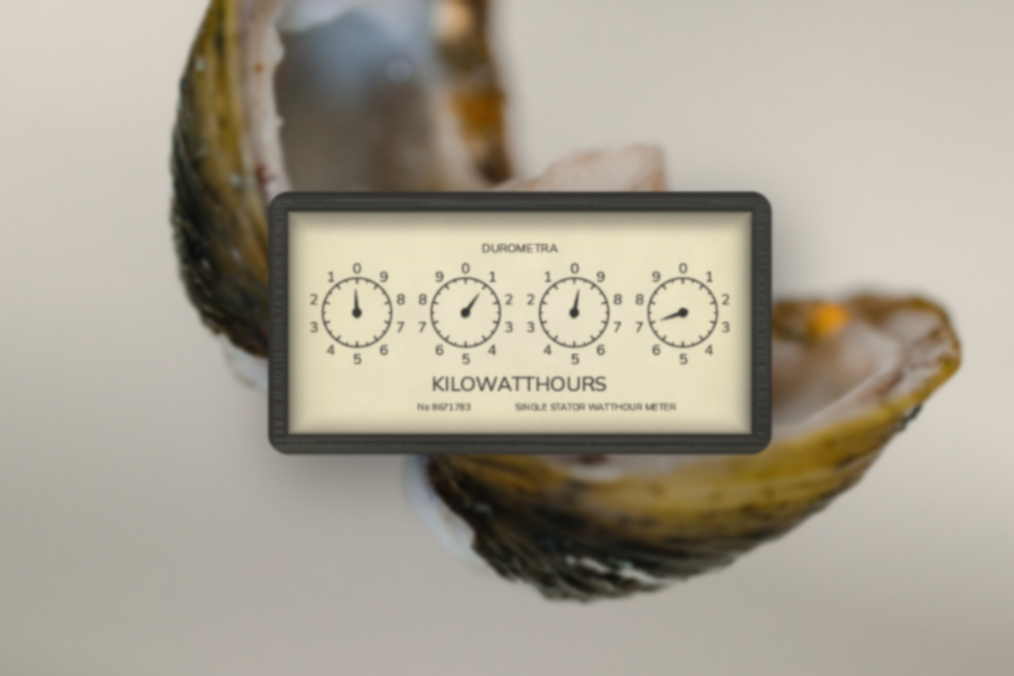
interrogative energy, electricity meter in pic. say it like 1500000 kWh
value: 97 kWh
